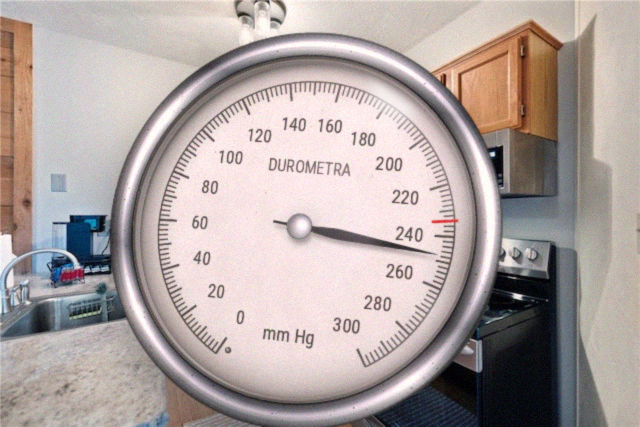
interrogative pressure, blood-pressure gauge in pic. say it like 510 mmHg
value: 248 mmHg
